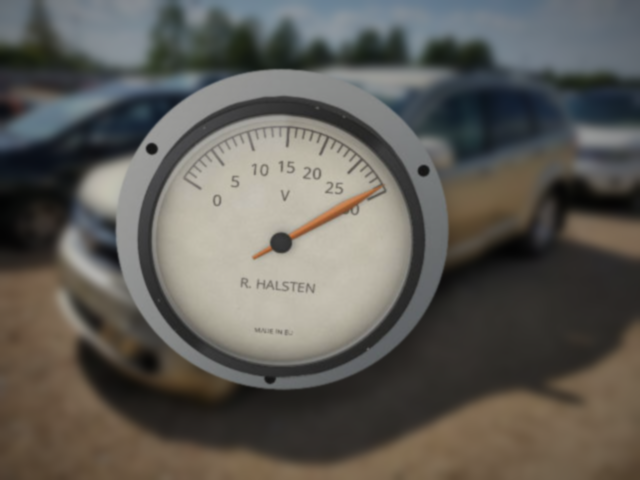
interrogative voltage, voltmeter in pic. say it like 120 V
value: 29 V
